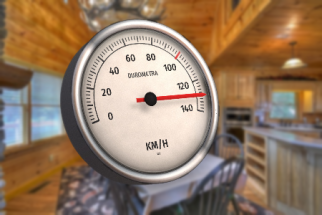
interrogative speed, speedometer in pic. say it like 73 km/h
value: 130 km/h
